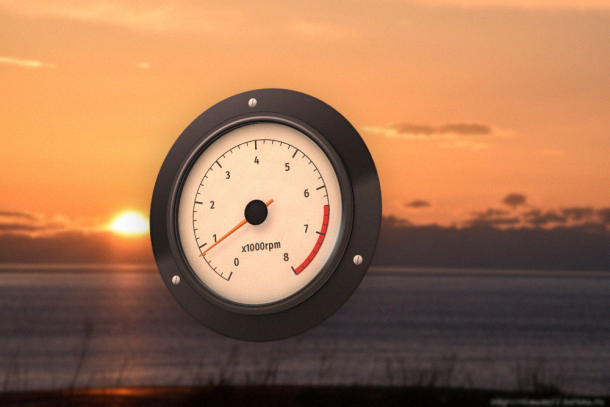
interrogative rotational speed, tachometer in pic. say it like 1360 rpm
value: 800 rpm
